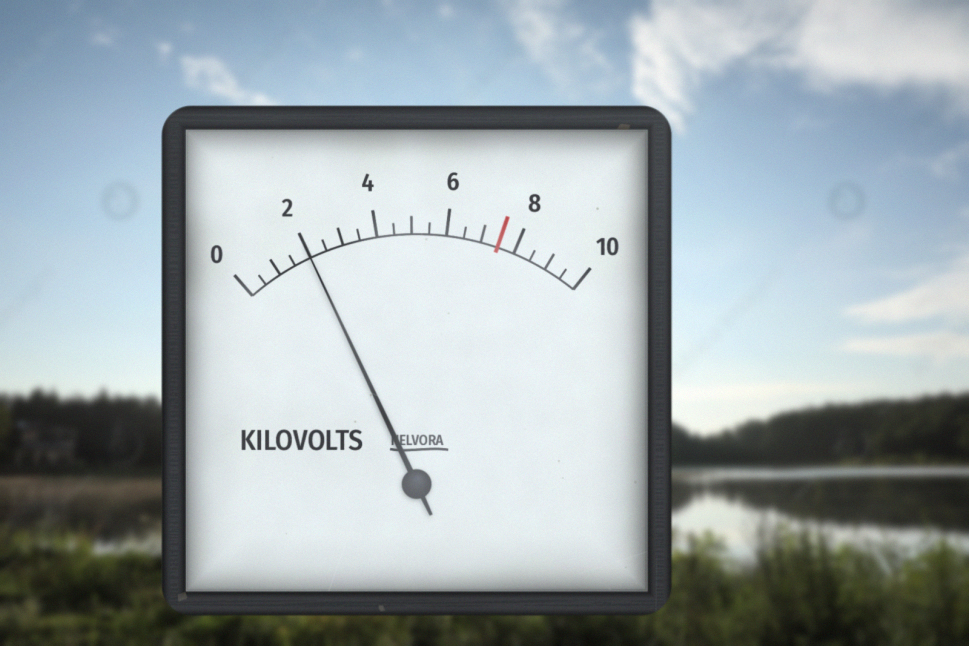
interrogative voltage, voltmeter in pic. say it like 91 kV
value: 2 kV
